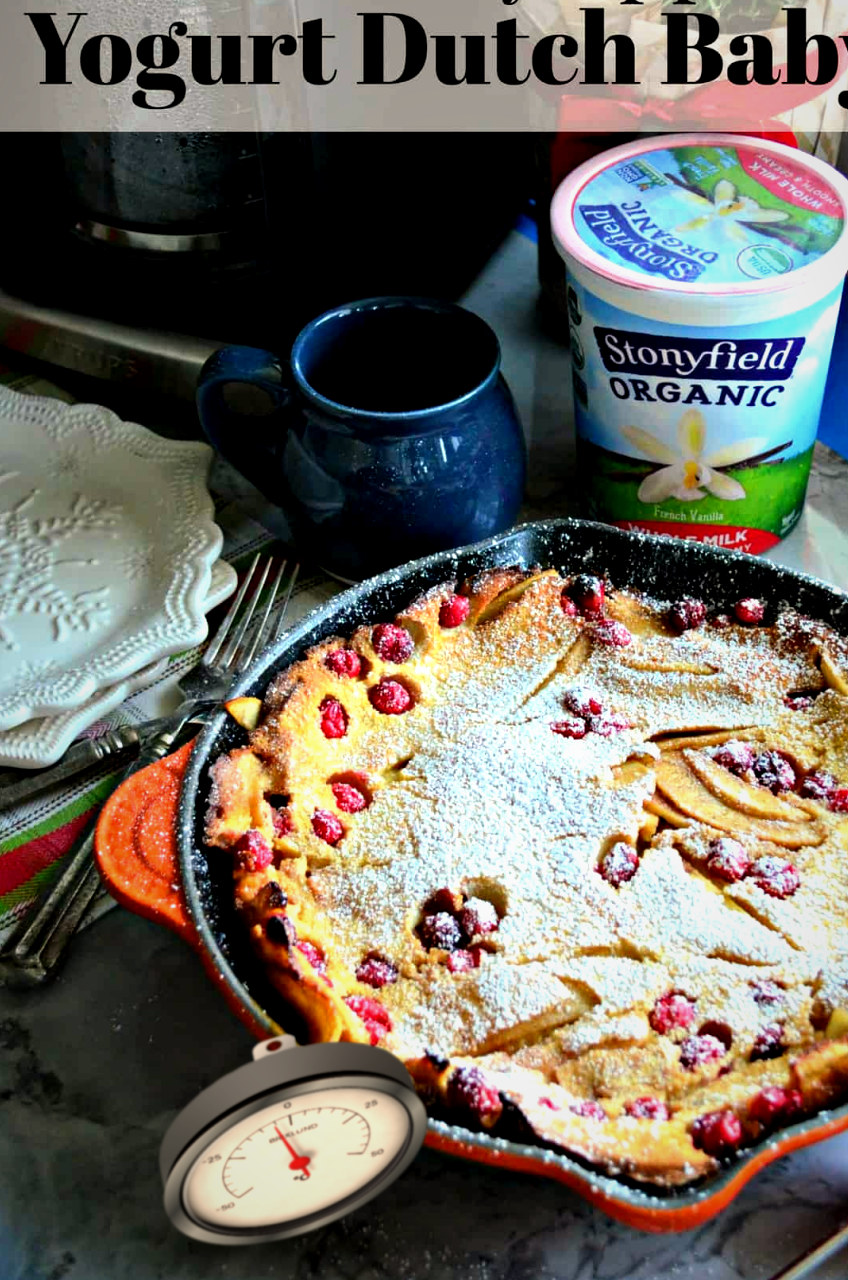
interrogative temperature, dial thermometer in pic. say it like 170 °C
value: -5 °C
